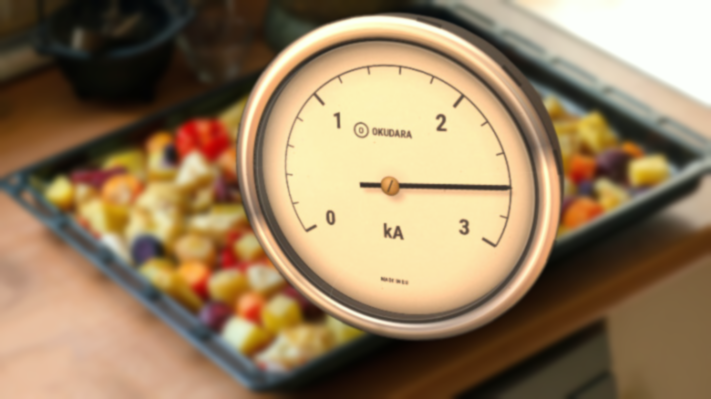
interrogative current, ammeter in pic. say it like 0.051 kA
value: 2.6 kA
